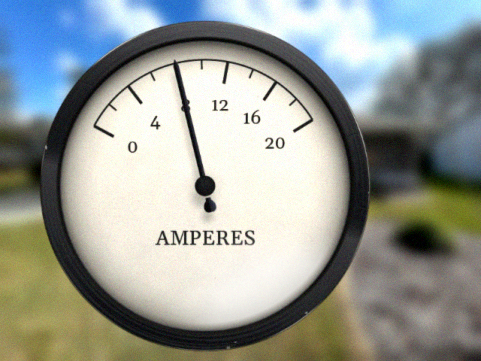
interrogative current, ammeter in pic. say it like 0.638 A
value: 8 A
